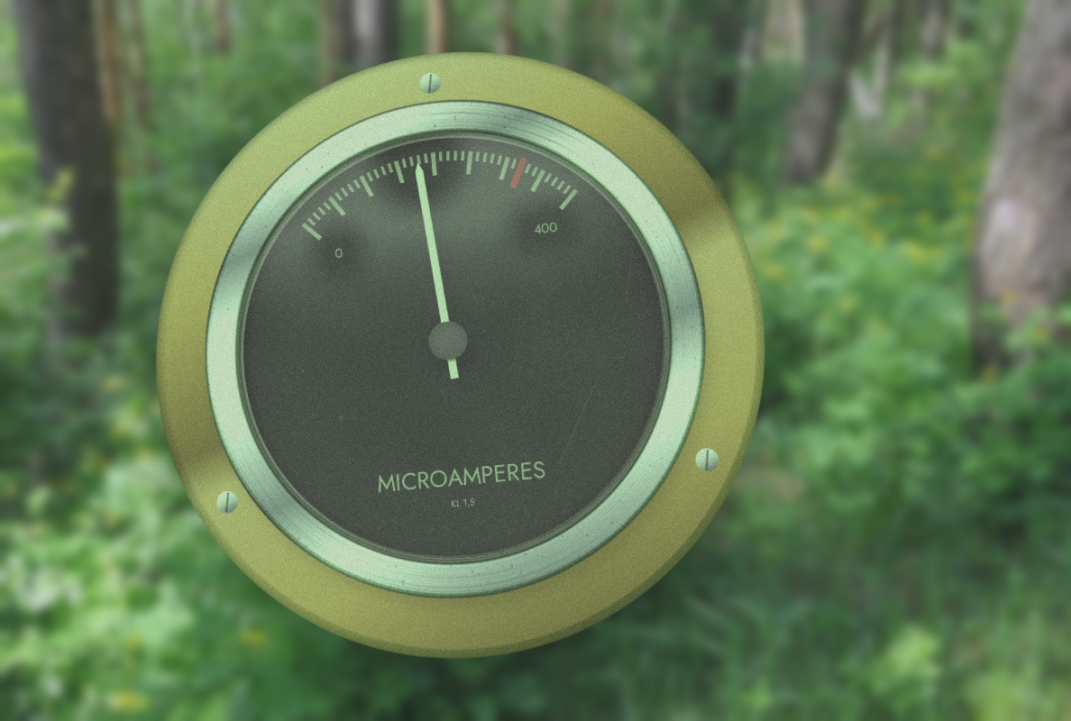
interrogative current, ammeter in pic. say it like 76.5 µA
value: 180 µA
